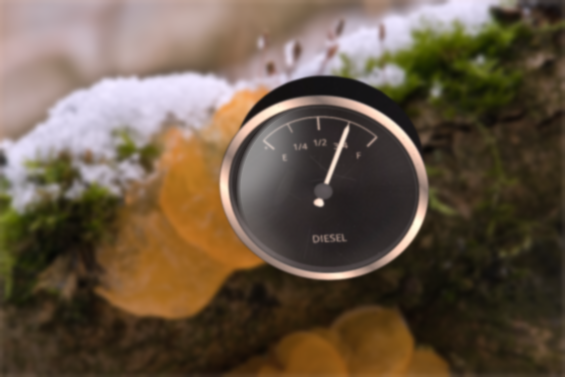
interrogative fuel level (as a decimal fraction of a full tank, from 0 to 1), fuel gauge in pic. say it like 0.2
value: 0.75
